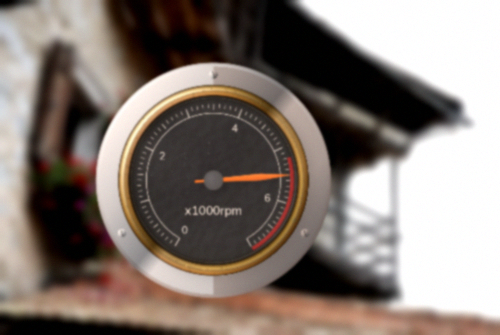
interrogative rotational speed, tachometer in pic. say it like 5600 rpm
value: 5500 rpm
